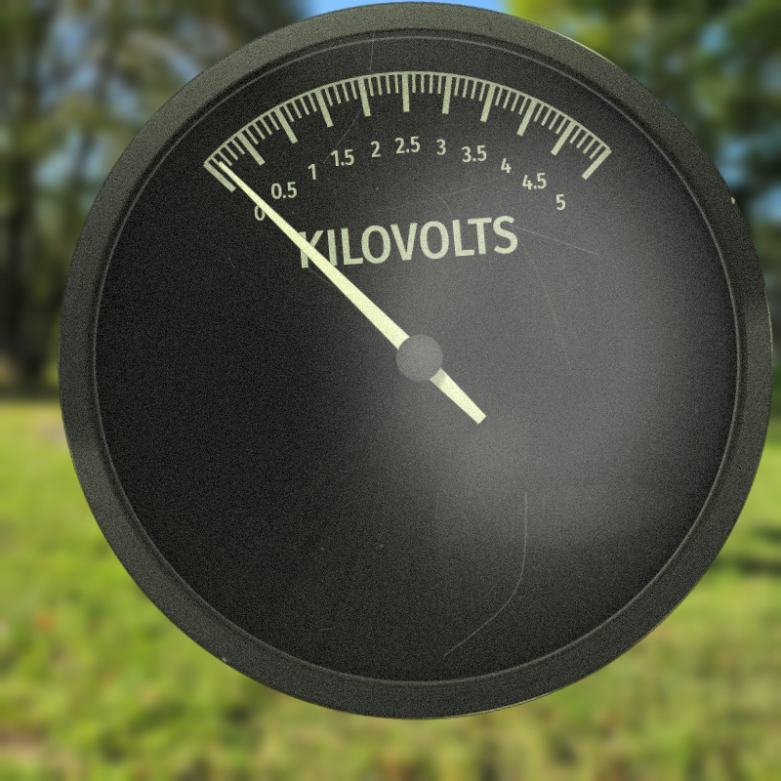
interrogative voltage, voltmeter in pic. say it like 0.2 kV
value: 0.1 kV
